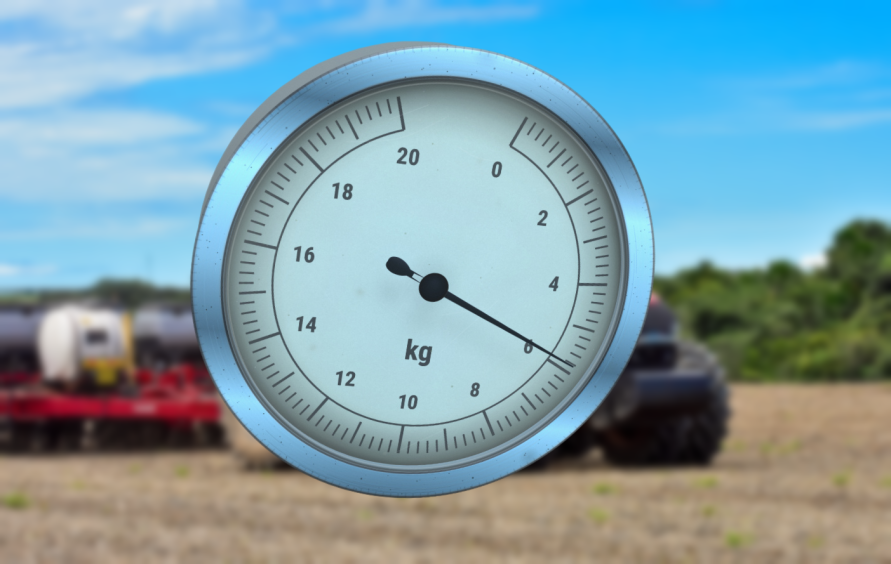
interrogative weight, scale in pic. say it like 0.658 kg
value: 5.8 kg
